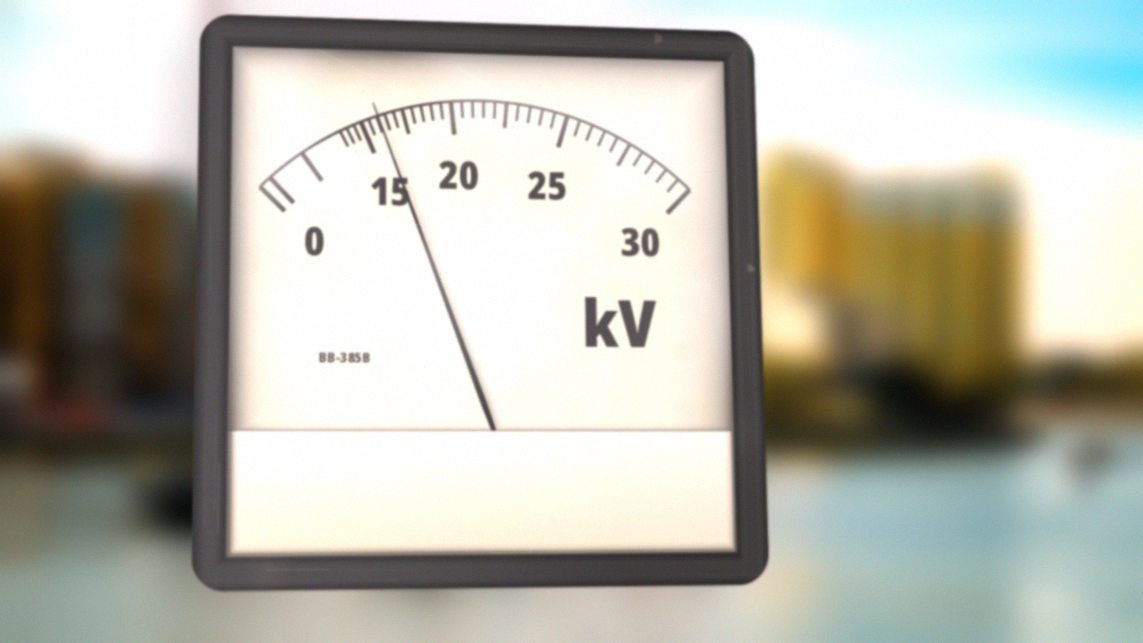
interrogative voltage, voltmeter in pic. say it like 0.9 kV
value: 16 kV
